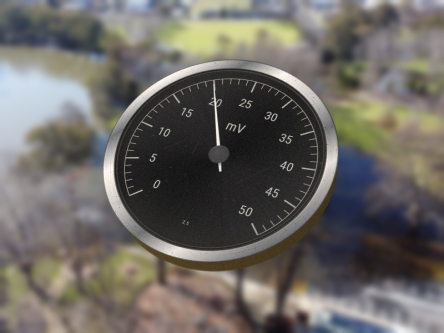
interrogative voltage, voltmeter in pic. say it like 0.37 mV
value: 20 mV
